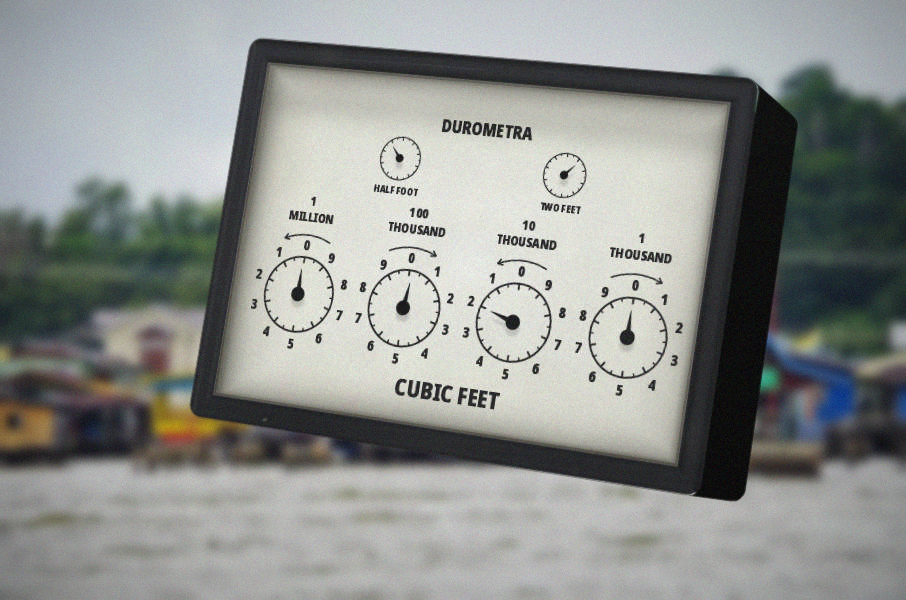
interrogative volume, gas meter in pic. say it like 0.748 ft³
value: 2000 ft³
